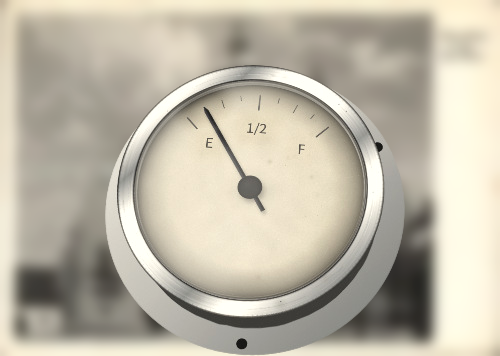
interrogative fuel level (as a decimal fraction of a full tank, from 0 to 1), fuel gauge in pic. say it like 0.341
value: 0.125
